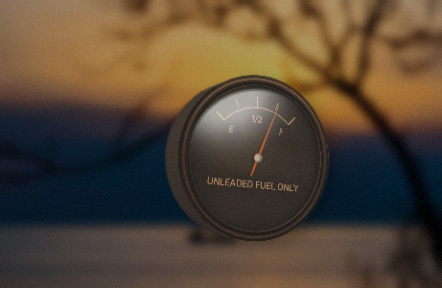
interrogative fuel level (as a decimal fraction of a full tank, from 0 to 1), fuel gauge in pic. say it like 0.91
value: 0.75
